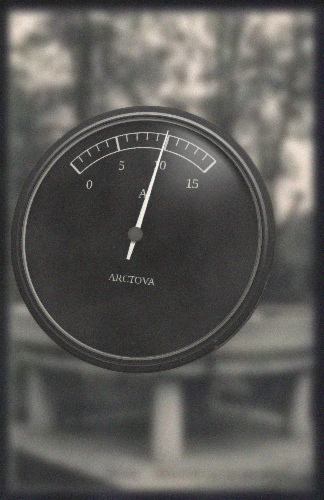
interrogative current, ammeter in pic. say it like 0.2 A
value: 10 A
